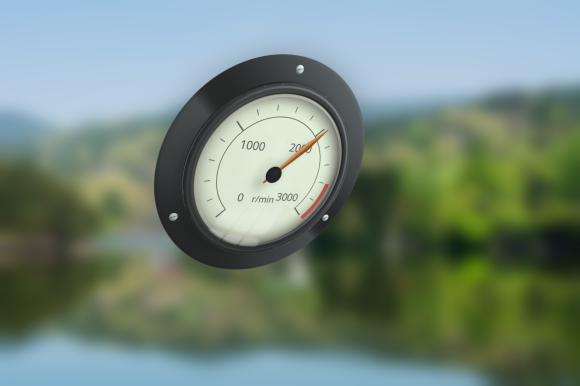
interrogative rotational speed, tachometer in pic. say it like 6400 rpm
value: 2000 rpm
